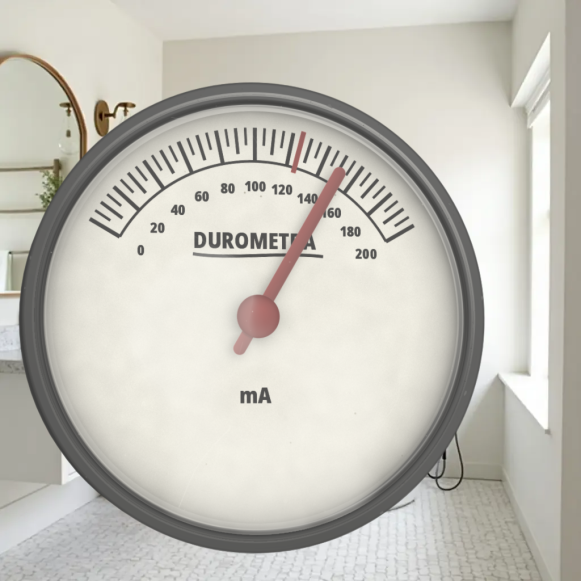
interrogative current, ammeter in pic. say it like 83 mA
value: 150 mA
